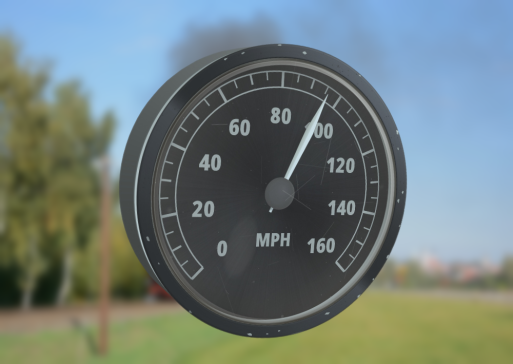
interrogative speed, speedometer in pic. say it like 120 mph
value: 95 mph
